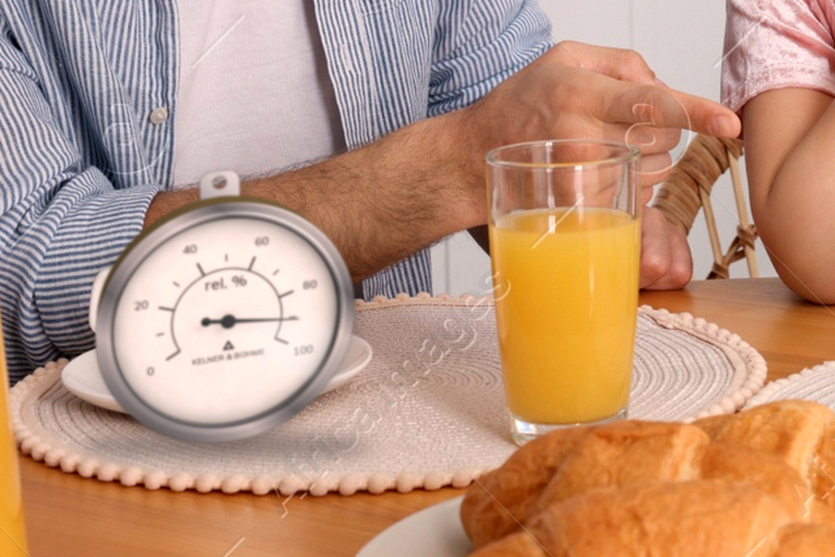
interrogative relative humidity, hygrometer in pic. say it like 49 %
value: 90 %
